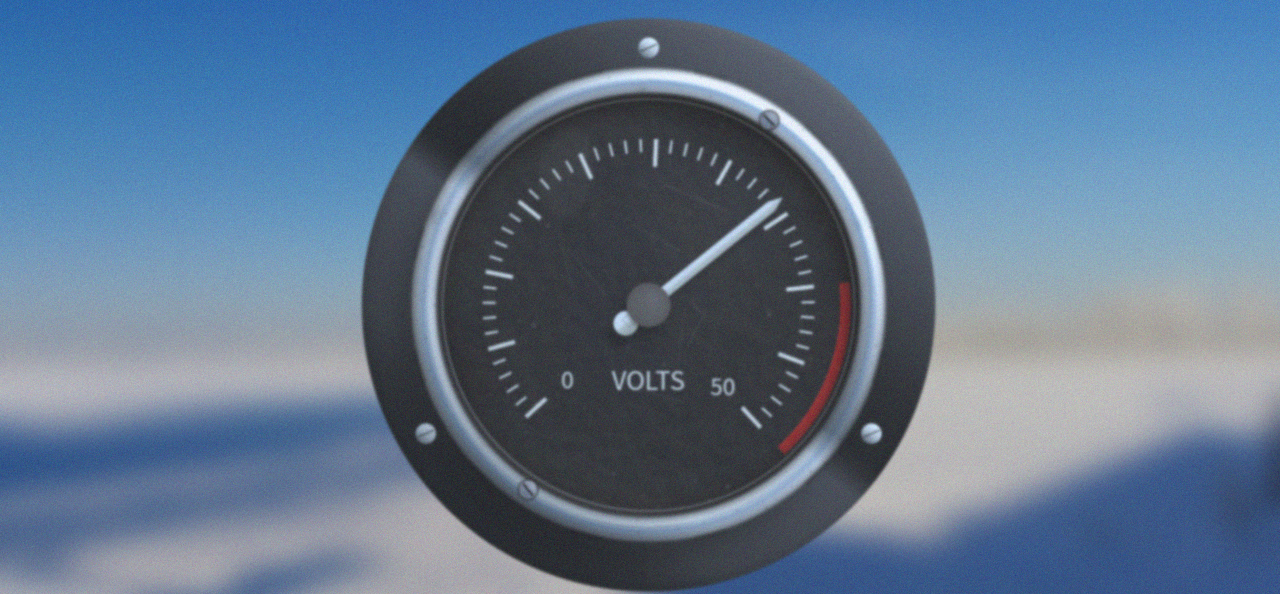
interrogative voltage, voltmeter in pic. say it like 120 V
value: 34 V
